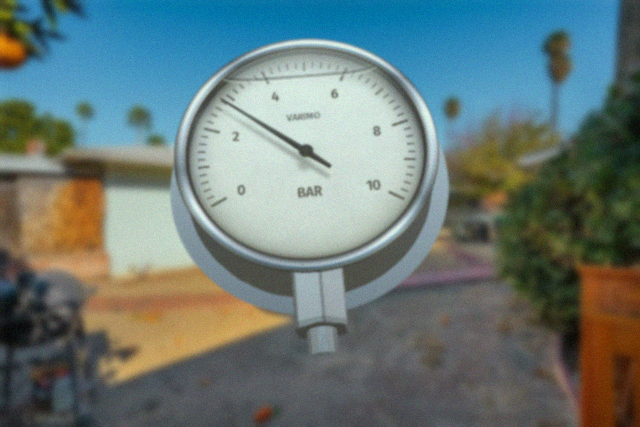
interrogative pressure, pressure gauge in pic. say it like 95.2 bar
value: 2.8 bar
